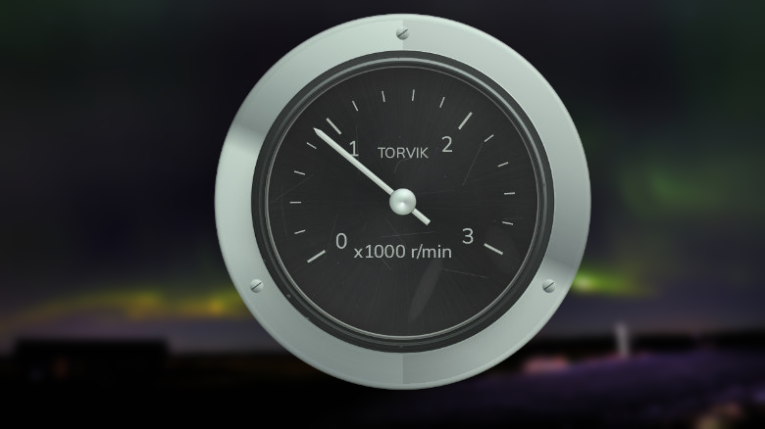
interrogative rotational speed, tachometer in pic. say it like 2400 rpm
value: 900 rpm
